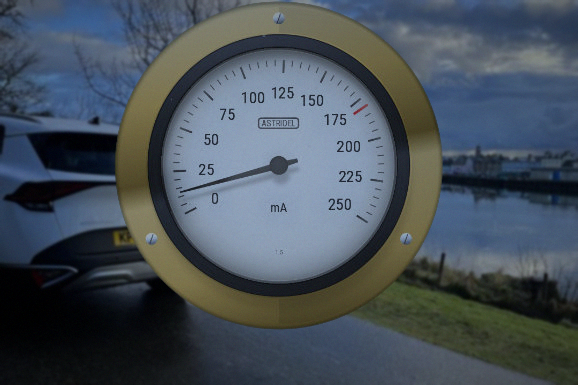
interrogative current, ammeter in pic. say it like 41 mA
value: 12.5 mA
